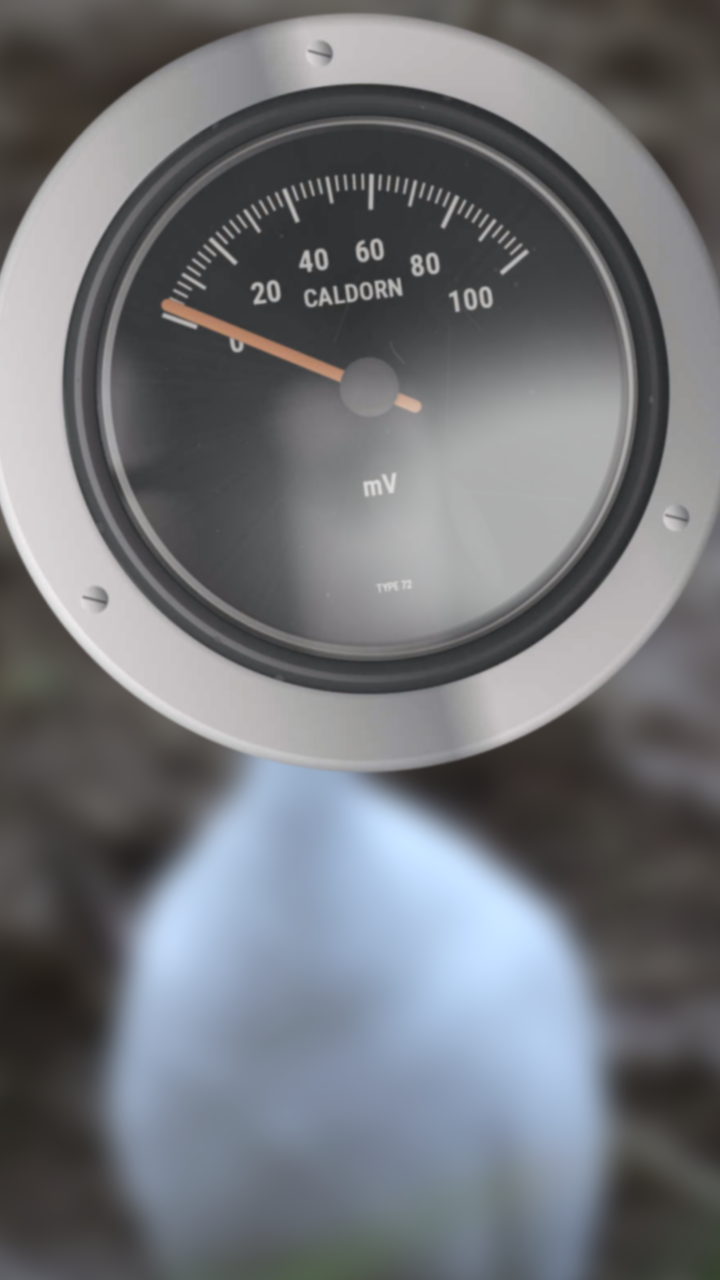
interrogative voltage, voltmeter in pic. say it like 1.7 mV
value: 2 mV
